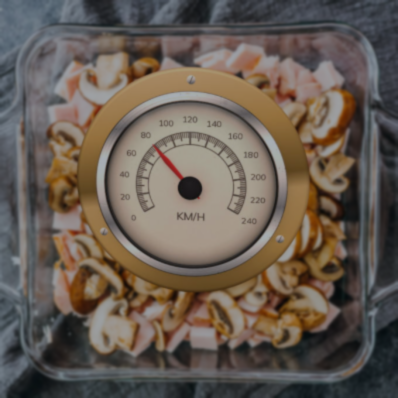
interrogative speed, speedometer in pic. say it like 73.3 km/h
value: 80 km/h
